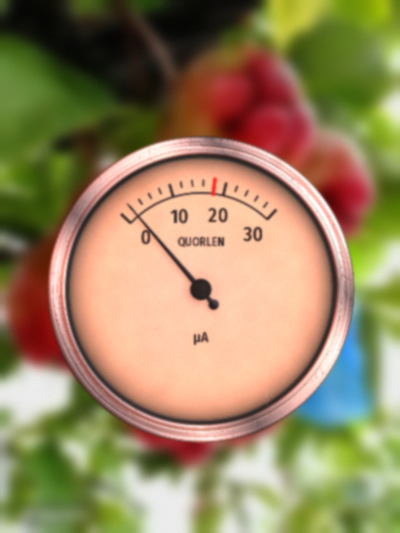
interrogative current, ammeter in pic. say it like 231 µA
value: 2 µA
